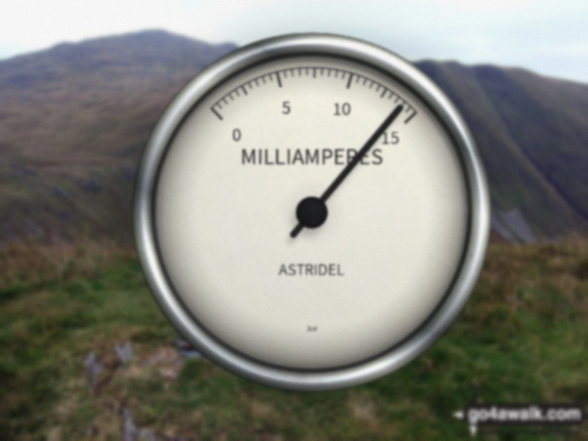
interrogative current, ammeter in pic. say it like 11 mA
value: 14 mA
